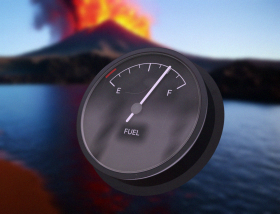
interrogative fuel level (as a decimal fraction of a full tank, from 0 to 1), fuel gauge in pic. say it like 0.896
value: 0.75
